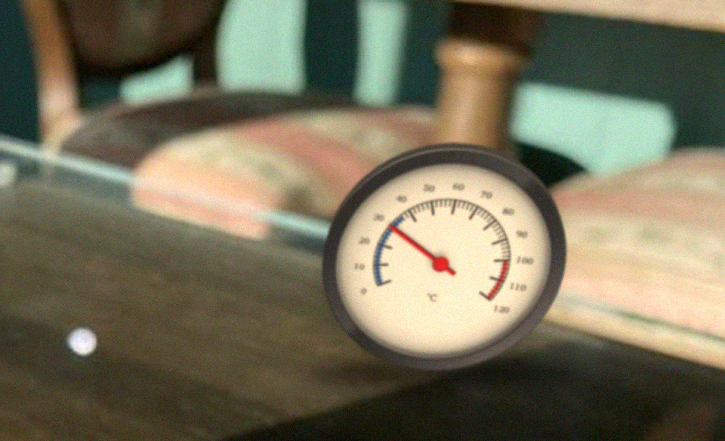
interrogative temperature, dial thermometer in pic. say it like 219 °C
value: 30 °C
